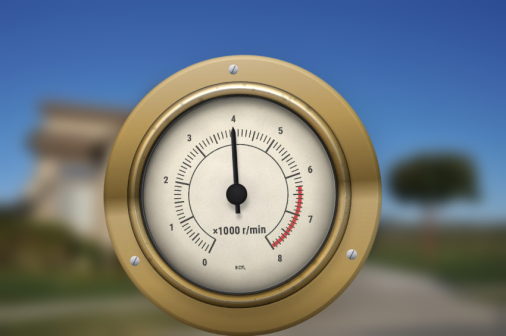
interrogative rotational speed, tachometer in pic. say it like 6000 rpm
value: 4000 rpm
